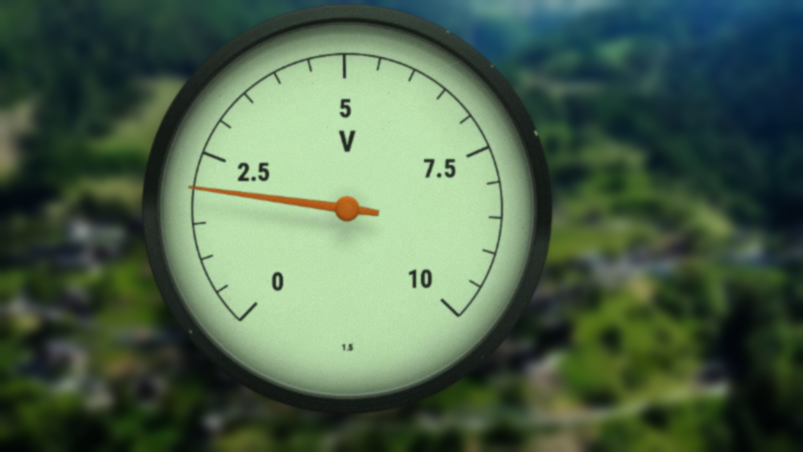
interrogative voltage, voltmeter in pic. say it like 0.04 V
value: 2 V
